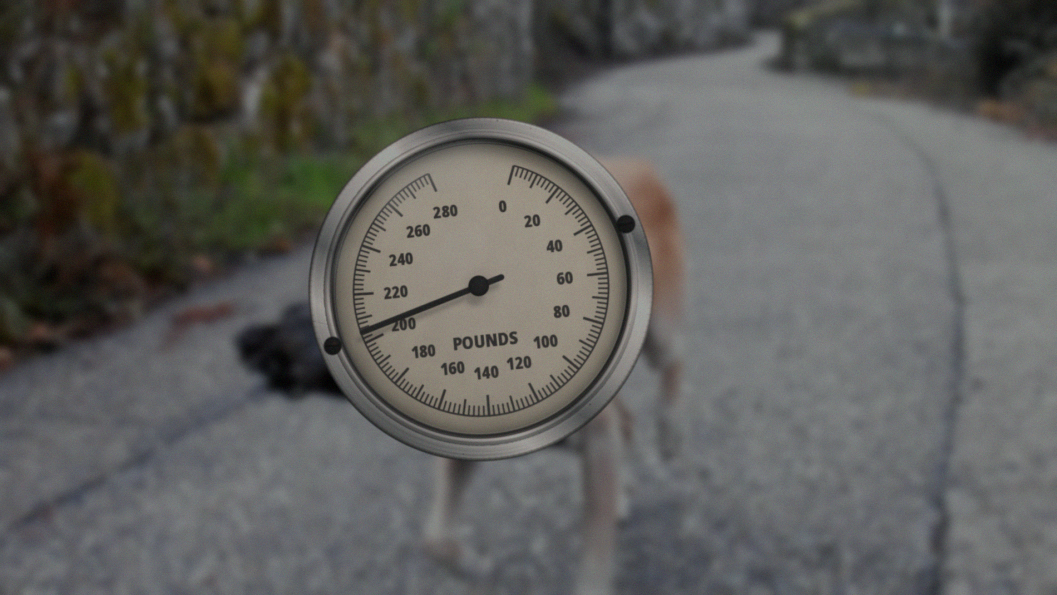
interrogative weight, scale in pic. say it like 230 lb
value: 204 lb
